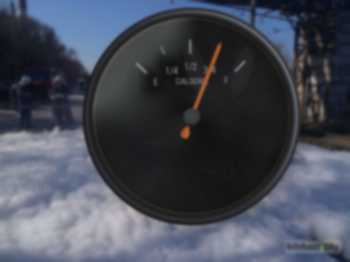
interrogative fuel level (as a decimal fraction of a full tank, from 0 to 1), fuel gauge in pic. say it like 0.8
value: 0.75
